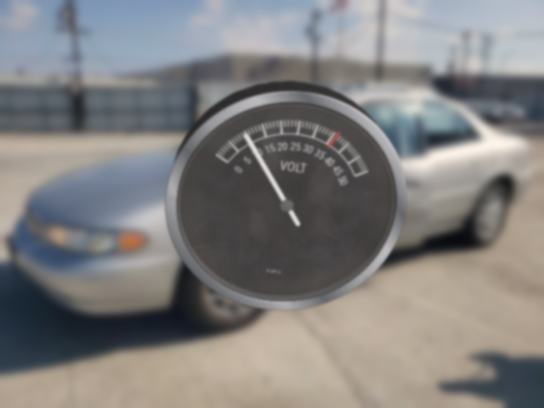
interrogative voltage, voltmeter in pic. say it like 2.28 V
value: 10 V
